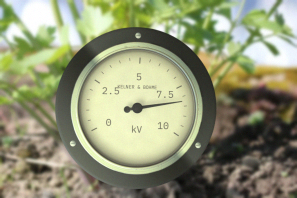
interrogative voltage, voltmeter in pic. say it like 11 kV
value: 8.25 kV
